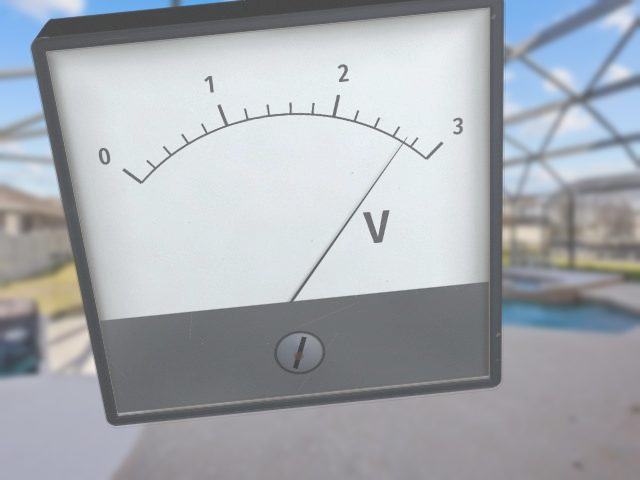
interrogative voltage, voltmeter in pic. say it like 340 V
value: 2.7 V
